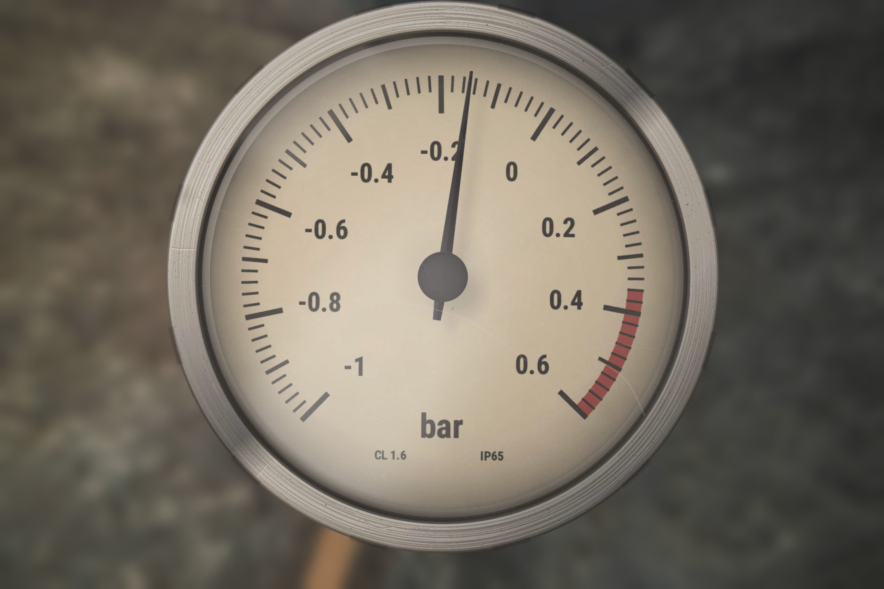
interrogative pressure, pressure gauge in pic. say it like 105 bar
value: -0.15 bar
